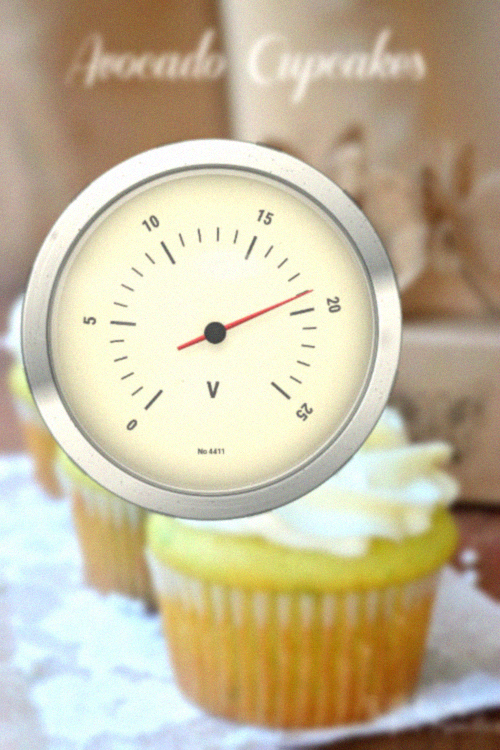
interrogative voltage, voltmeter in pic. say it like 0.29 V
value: 19 V
